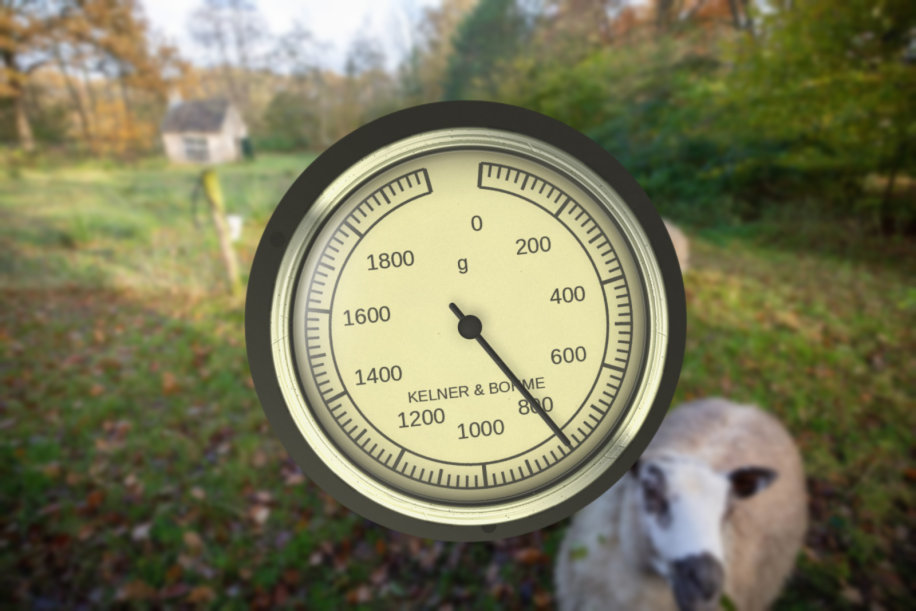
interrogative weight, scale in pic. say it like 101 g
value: 800 g
